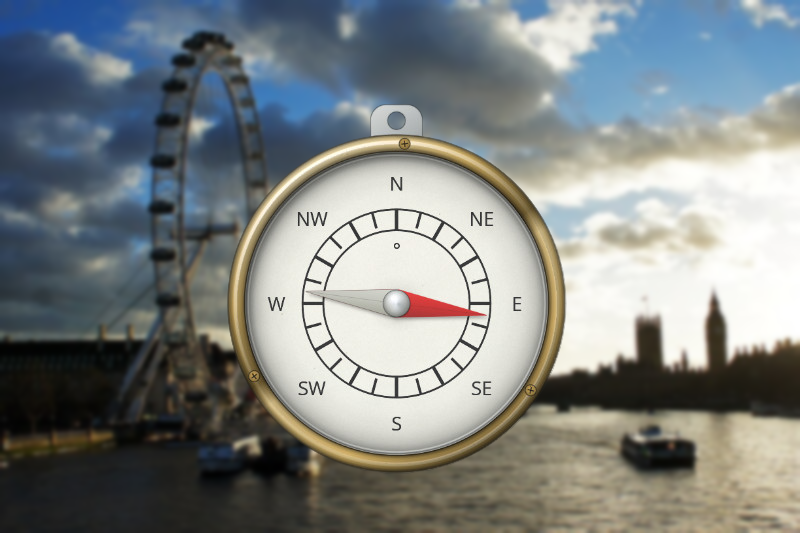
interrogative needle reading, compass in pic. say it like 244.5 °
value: 97.5 °
